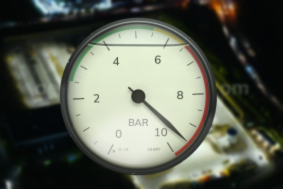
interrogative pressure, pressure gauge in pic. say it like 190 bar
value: 9.5 bar
